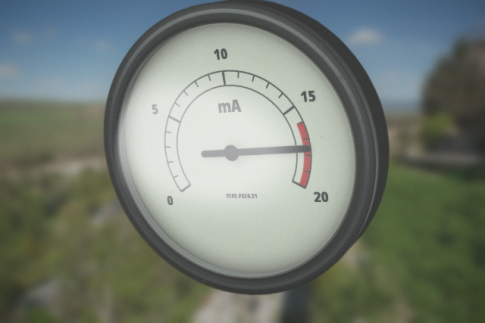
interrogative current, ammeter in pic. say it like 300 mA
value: 17.5 mA
